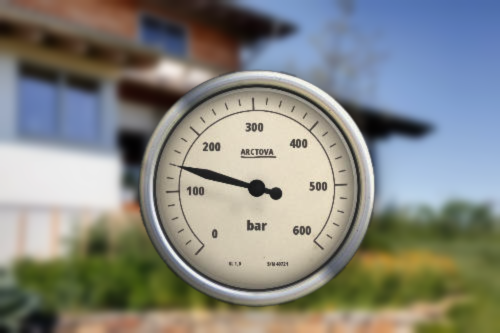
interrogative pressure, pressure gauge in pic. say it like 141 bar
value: 140 bar
